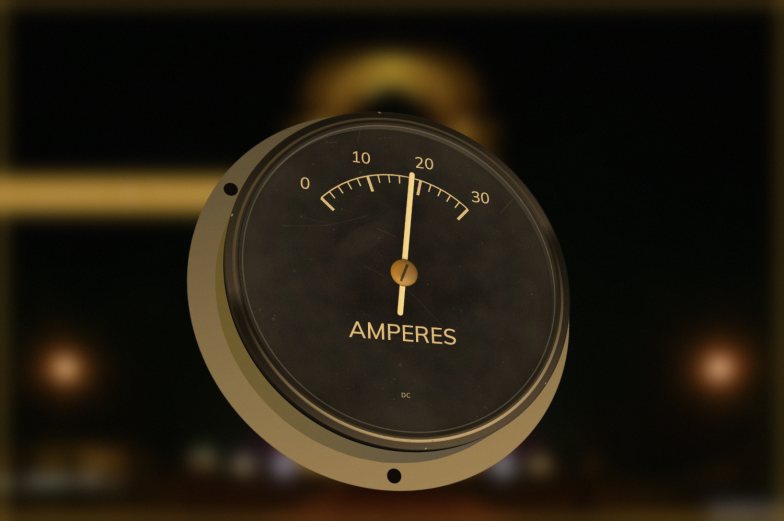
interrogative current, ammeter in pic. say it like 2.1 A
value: 18 A
